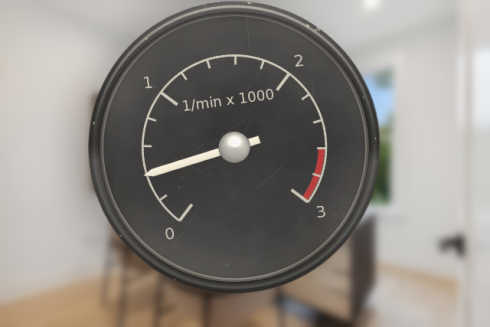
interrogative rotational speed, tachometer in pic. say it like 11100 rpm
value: 400 rpm
